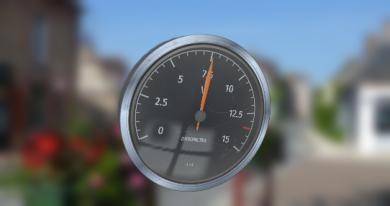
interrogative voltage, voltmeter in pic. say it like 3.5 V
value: 7.5 V
